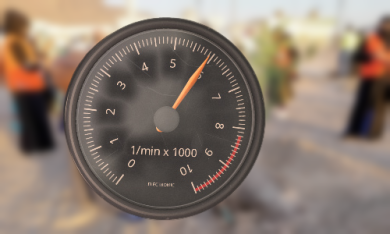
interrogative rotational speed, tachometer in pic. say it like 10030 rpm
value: 5900 rpm
